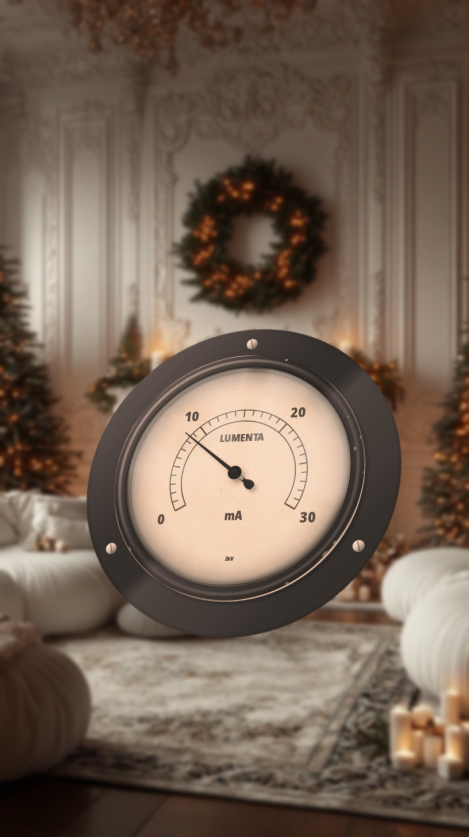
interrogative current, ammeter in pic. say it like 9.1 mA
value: 8.5 mA
